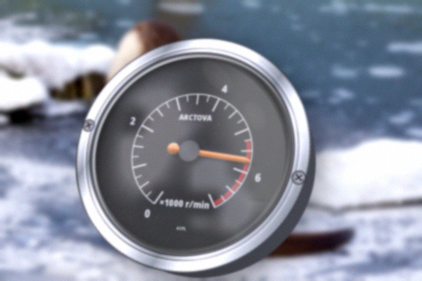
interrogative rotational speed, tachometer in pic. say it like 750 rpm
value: 5750 rpm
